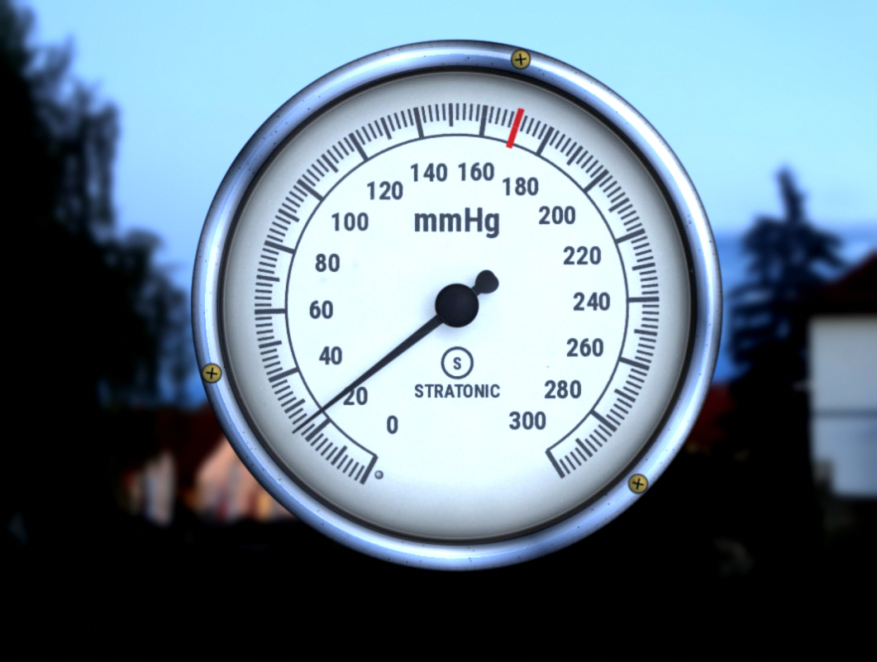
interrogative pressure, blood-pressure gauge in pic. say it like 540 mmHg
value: 24 mmHg
